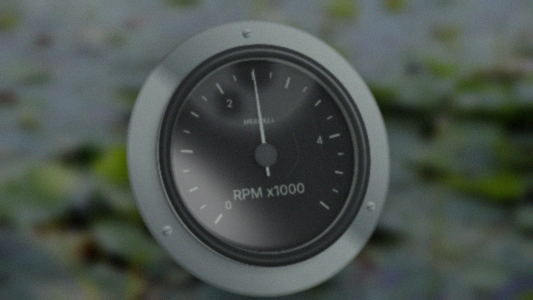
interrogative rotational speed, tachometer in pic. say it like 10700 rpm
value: 2500 rpm
